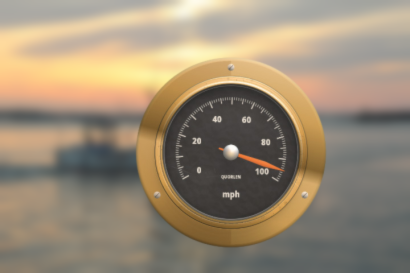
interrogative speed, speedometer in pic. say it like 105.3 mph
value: 95 mph
